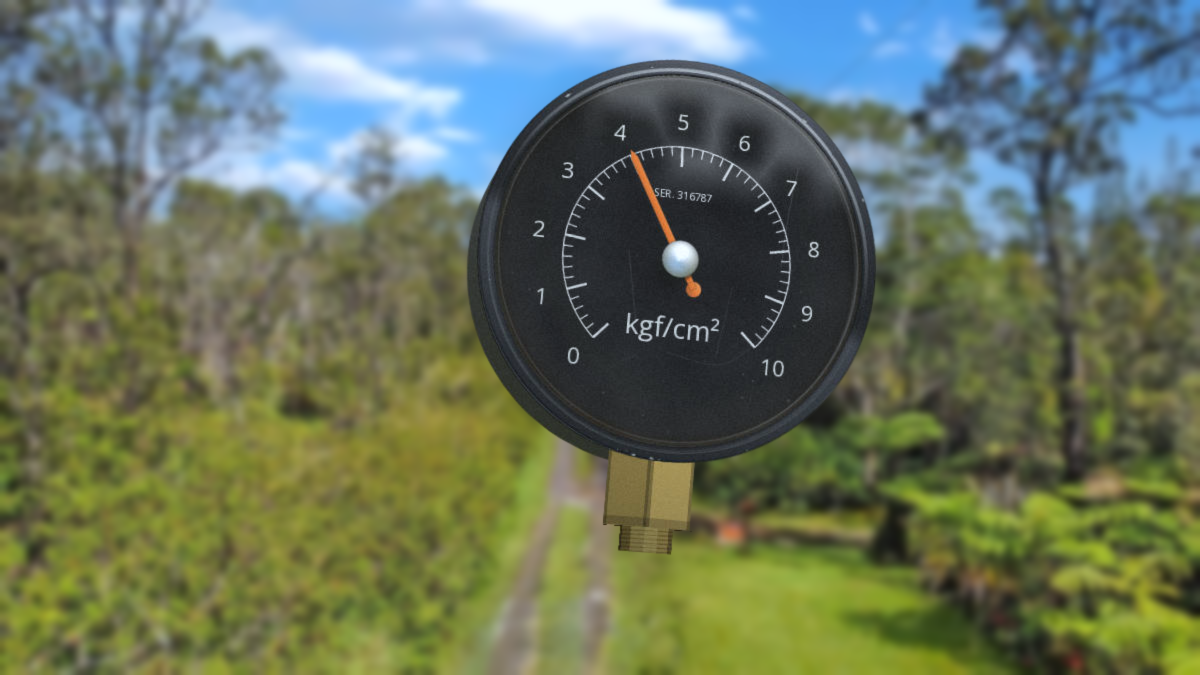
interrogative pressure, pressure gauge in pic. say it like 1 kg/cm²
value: 4 kg/cm²
